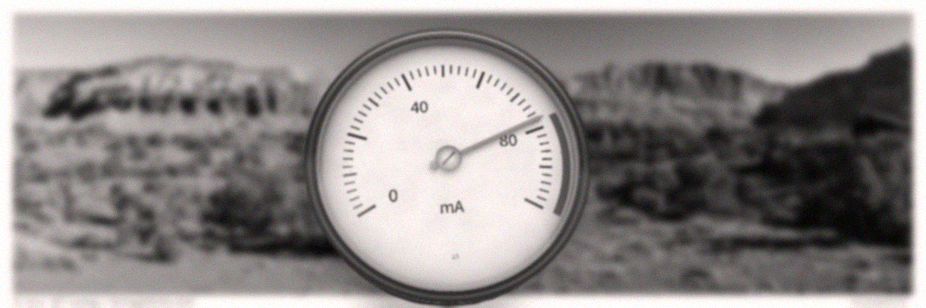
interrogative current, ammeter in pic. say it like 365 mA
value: 78 mA
